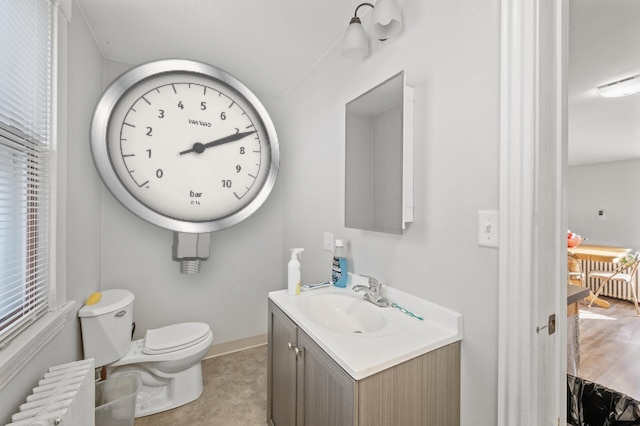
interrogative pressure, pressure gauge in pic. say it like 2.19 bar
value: 7.25 bar
